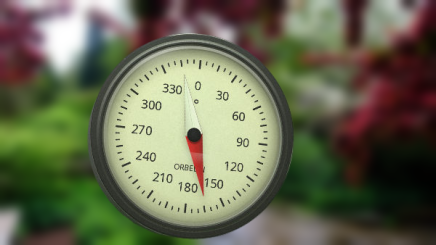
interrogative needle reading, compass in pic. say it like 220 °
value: 165 °
